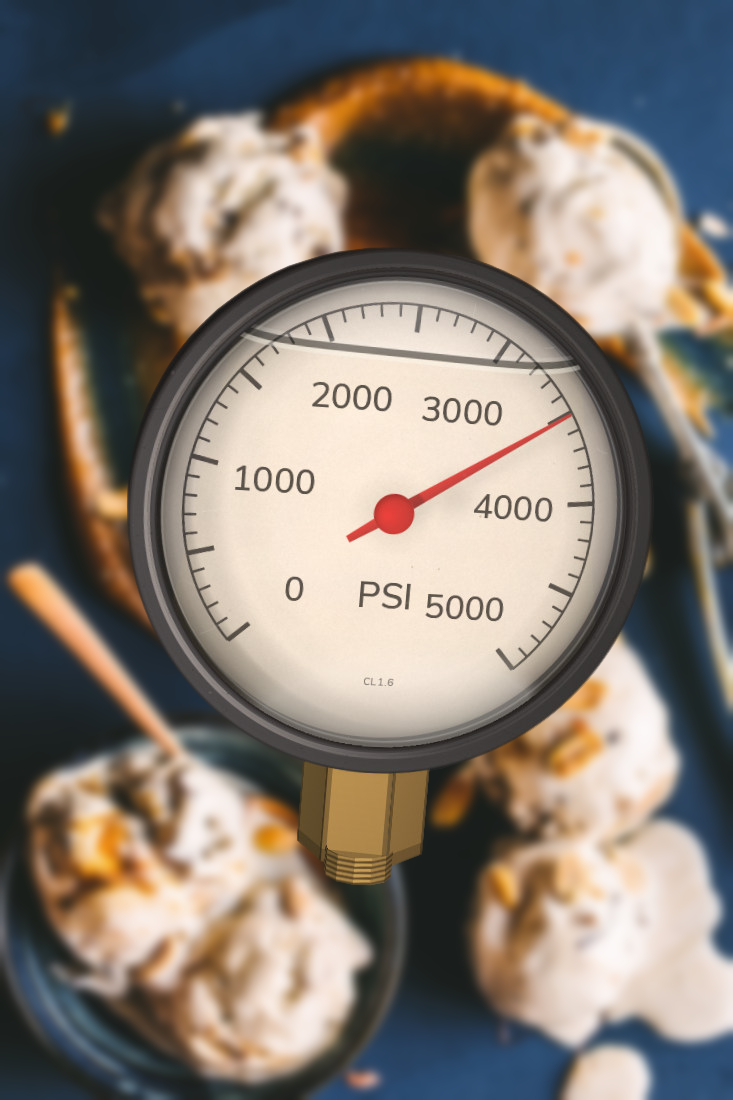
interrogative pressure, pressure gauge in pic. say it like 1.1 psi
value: 3500 psi
